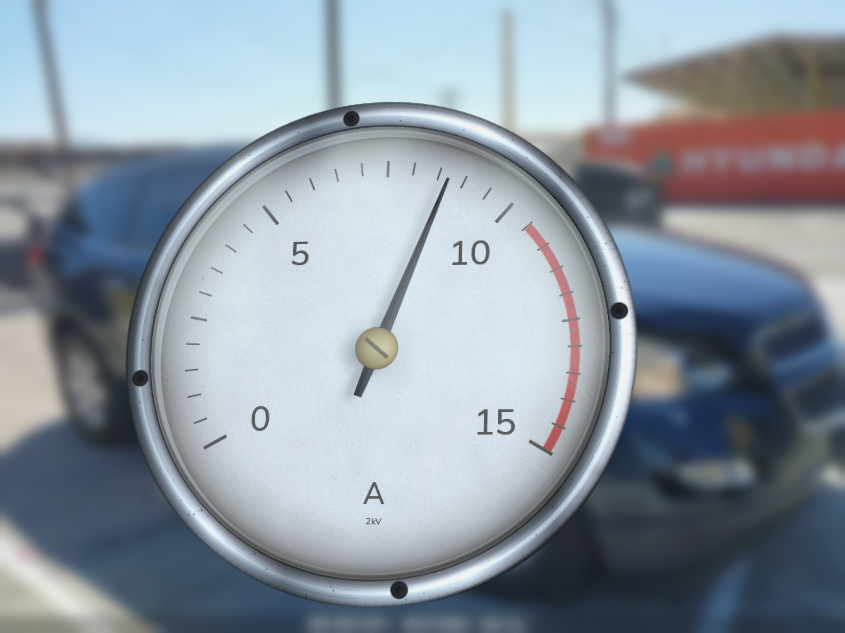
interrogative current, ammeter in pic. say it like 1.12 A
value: 8.75 A
